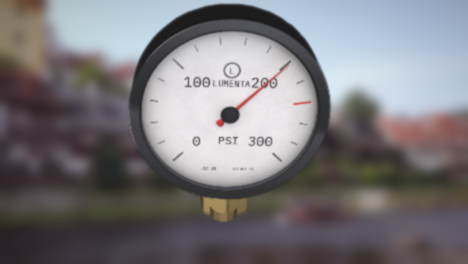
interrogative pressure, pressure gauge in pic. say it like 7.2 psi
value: 200 psi
